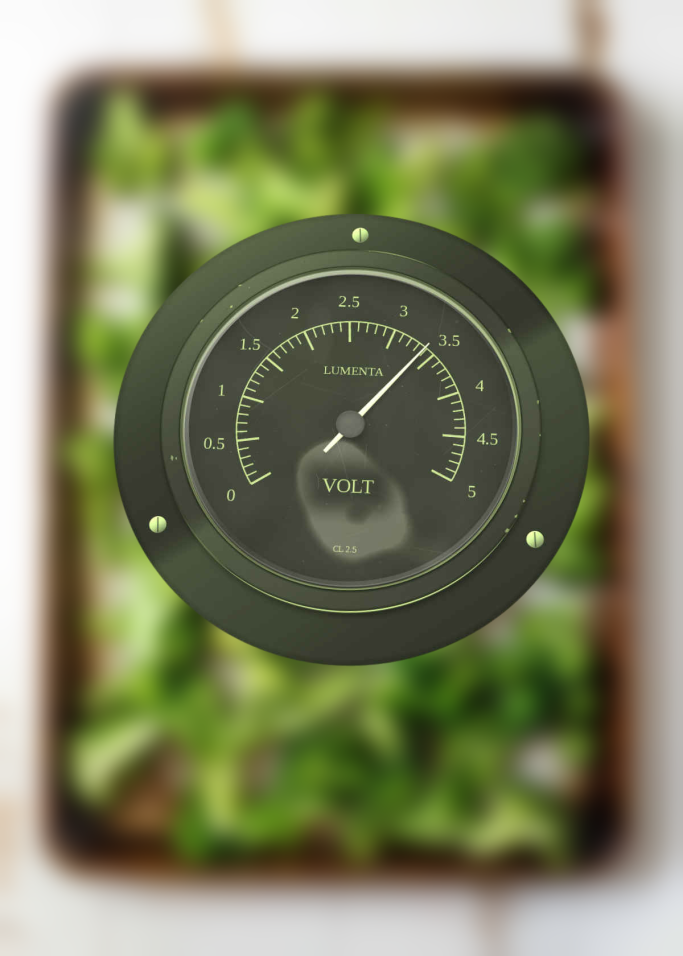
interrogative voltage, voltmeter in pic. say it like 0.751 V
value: 3.4 V
